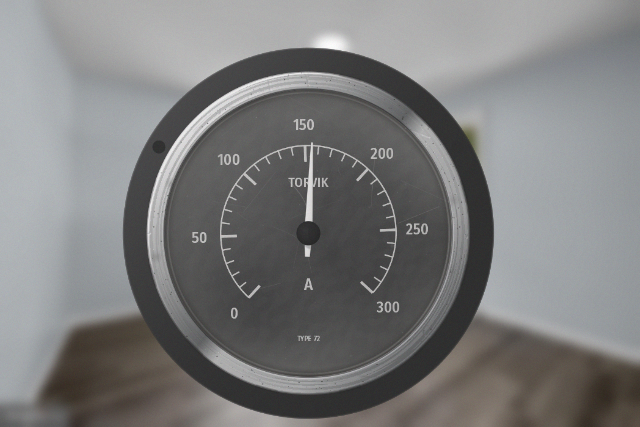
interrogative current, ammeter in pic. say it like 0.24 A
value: 155 A
